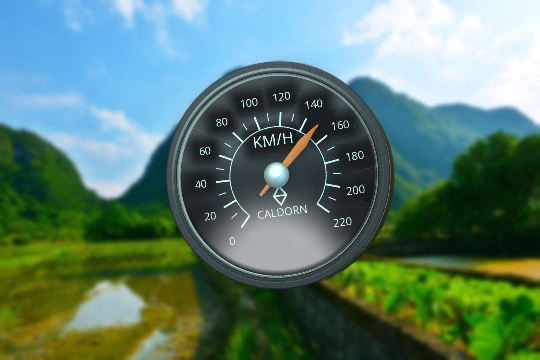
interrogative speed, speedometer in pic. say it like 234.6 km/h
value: 150 km/h
